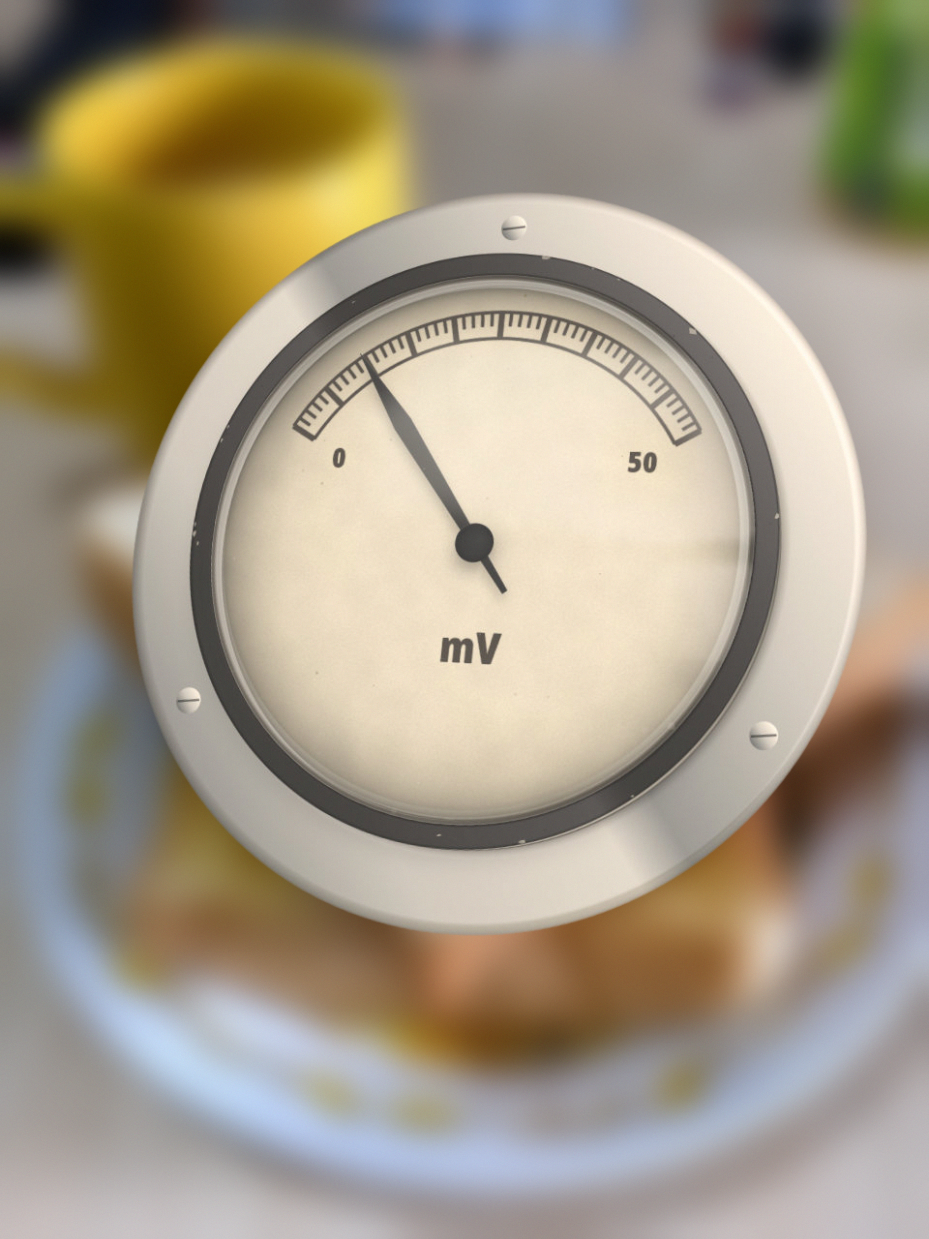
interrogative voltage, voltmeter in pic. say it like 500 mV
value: 10 mV
